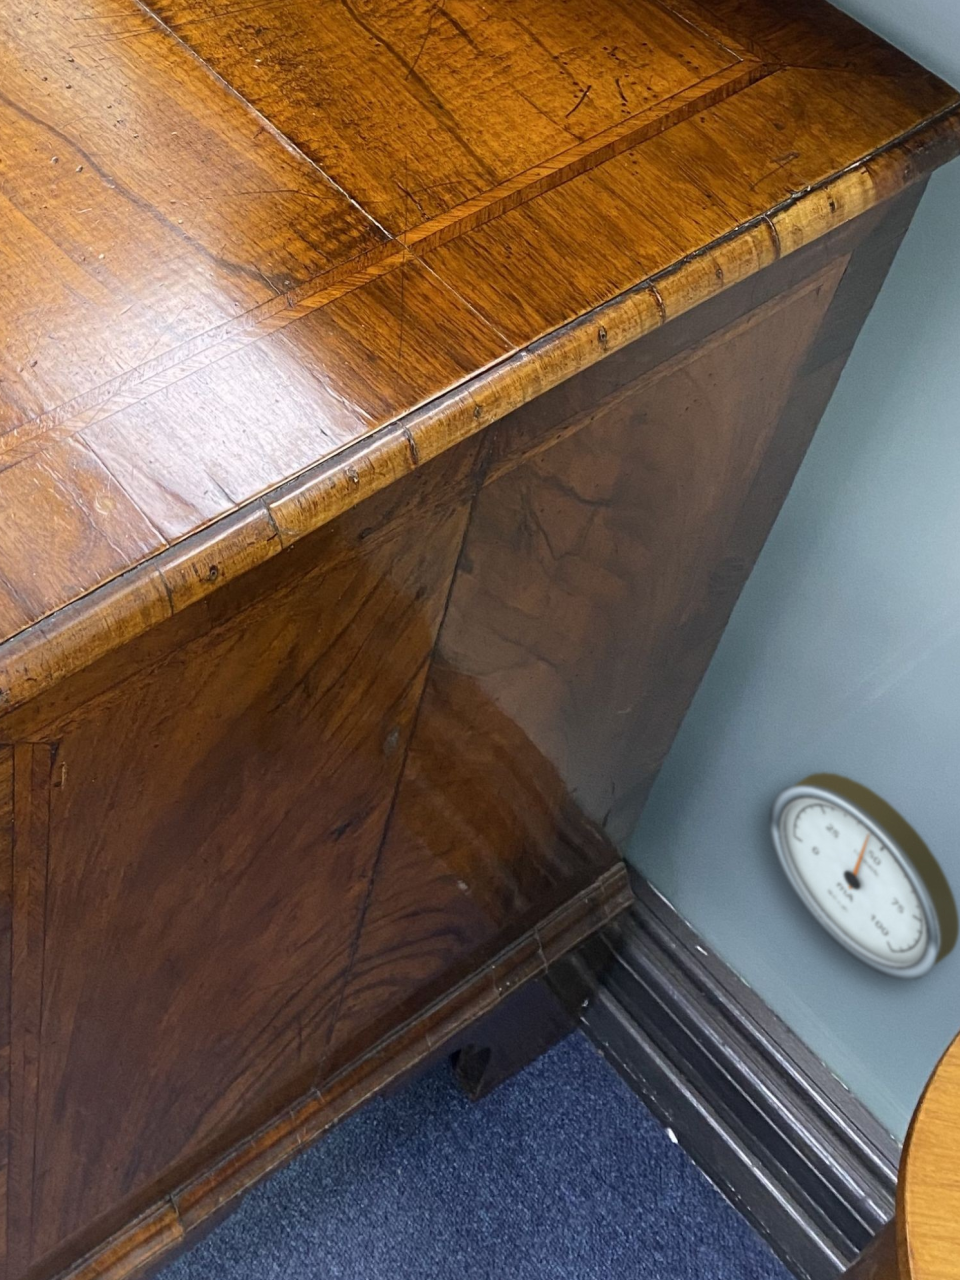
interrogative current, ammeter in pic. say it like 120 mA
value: 45 mA
